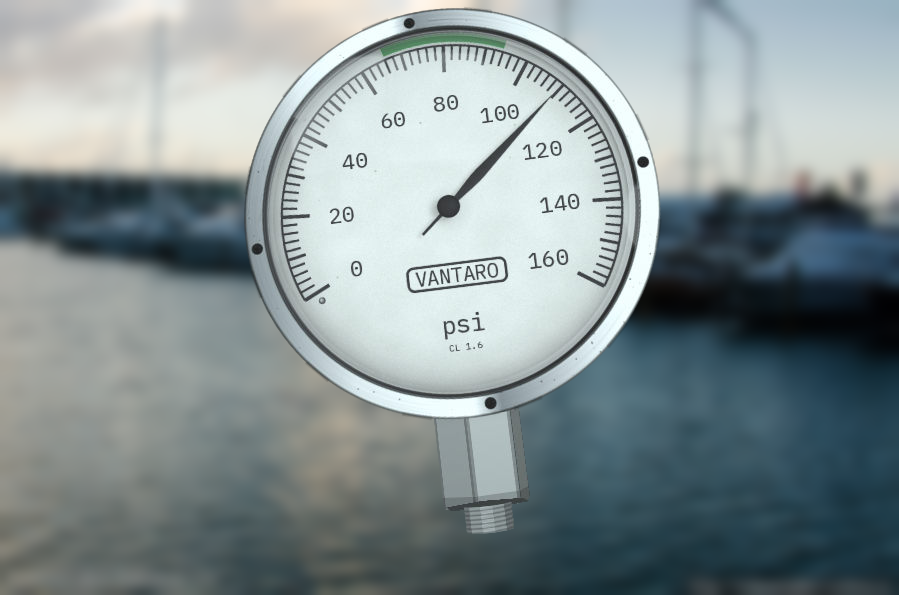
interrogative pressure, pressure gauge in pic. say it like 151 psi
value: 110 psi
